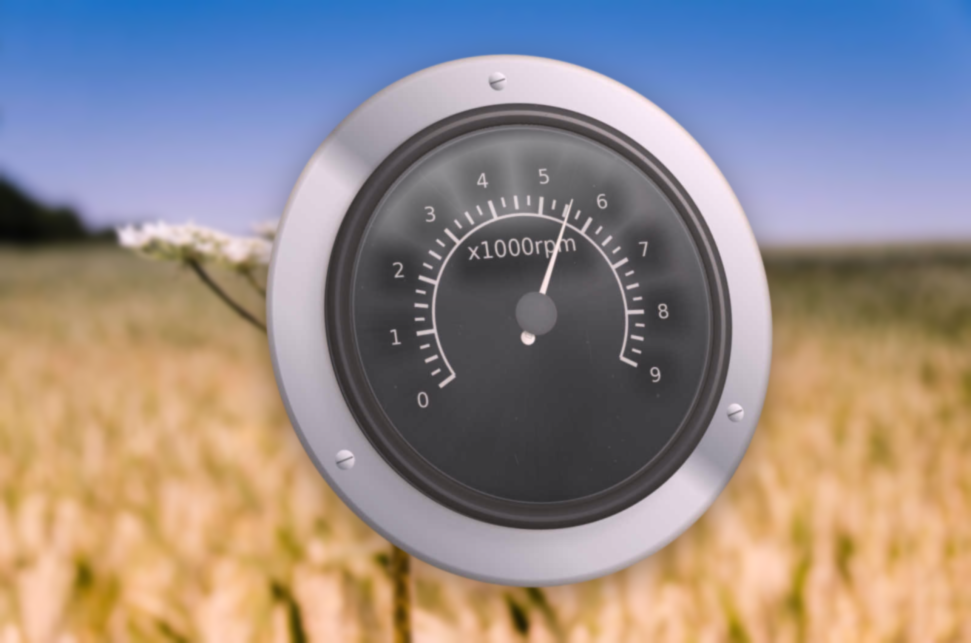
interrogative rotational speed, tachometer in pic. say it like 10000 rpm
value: 5500 rpm
